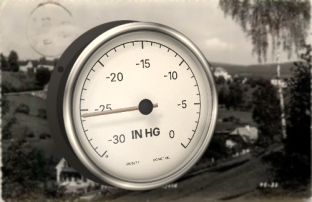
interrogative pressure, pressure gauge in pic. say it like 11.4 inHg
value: -25.5 inHg
